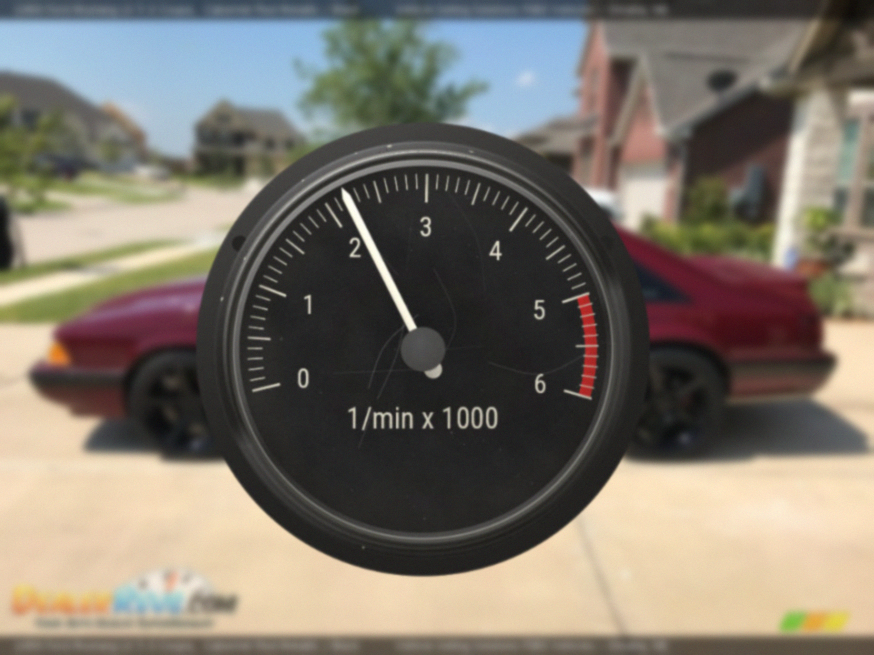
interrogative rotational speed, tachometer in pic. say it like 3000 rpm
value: 2200 rpm
